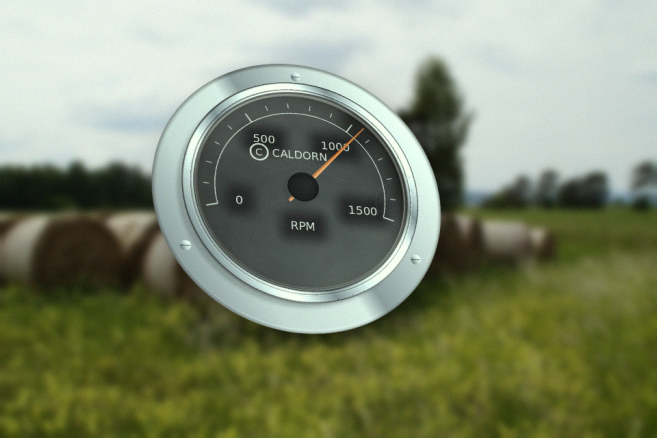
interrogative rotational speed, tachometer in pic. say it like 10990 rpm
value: 1050 rpm
